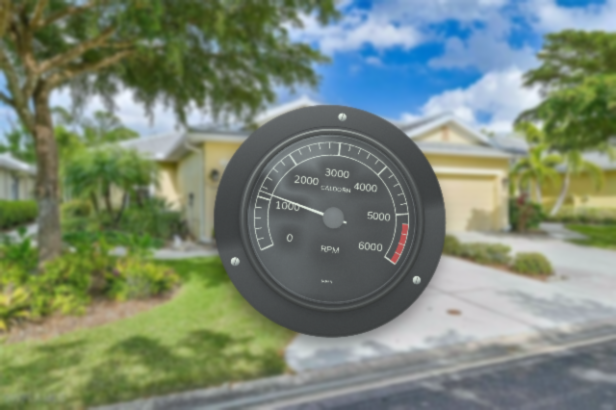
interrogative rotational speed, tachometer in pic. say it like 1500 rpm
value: 1100 rpm
